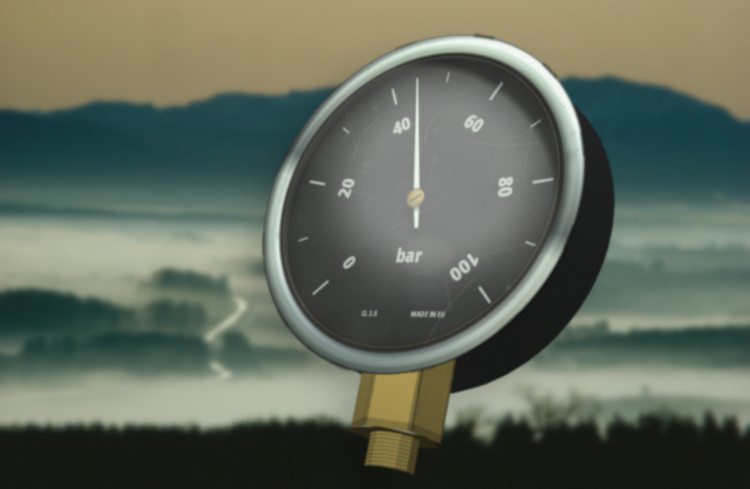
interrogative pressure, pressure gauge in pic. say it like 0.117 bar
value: 45 bar
